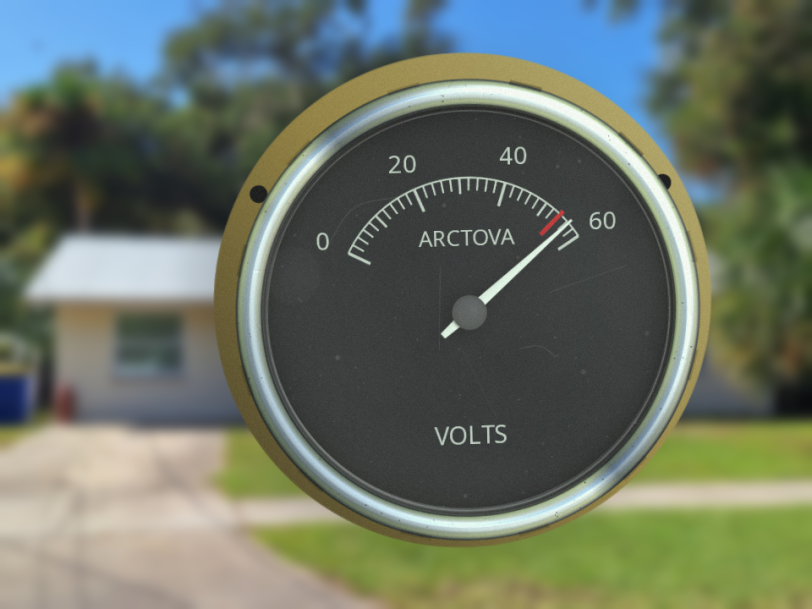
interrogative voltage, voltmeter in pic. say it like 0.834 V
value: 56 V
